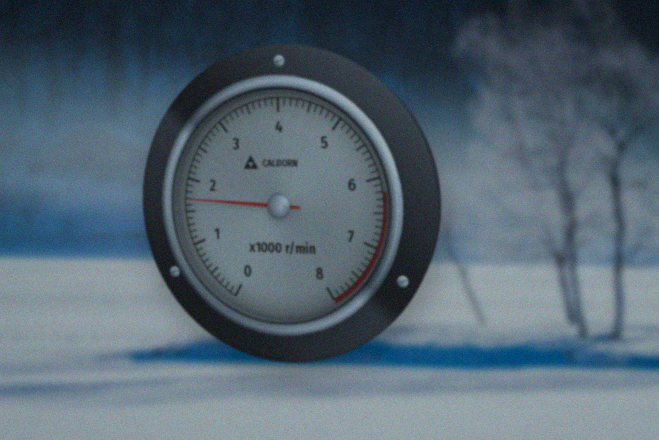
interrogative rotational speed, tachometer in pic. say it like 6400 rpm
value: 1700 rpm
